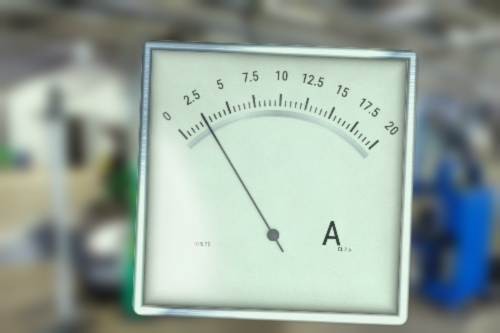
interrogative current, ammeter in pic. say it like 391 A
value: 2.5 A
